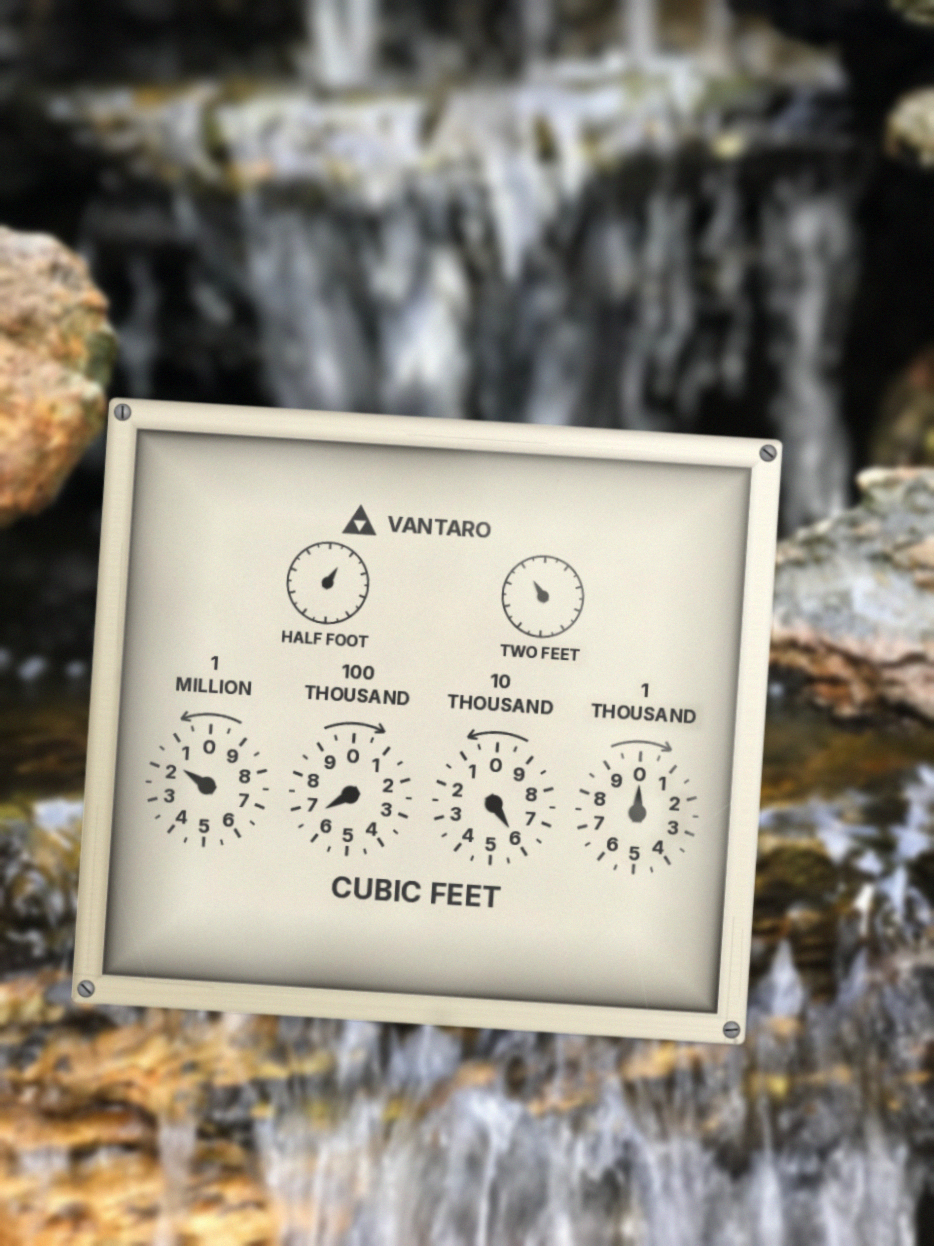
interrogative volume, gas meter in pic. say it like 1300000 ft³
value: 166000 ft³
